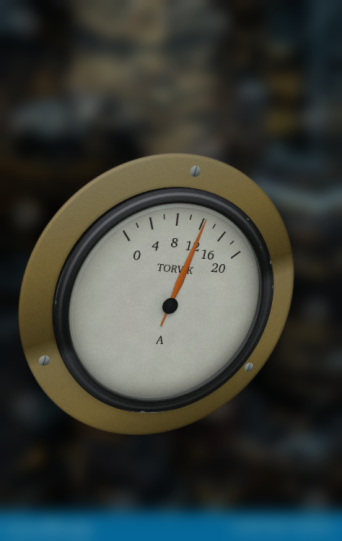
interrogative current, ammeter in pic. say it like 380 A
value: 12 A
